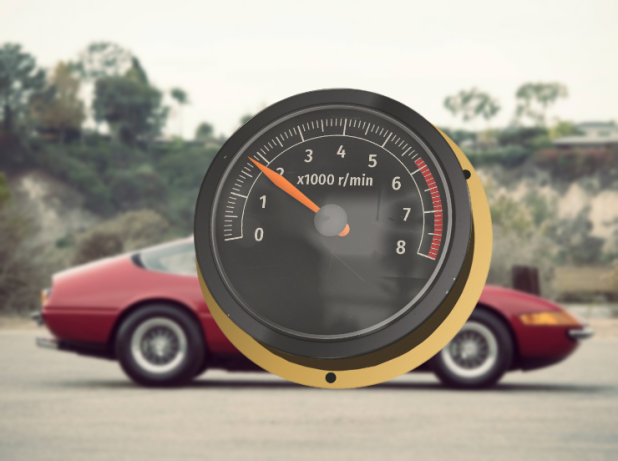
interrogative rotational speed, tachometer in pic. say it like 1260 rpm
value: 1800 rpm
